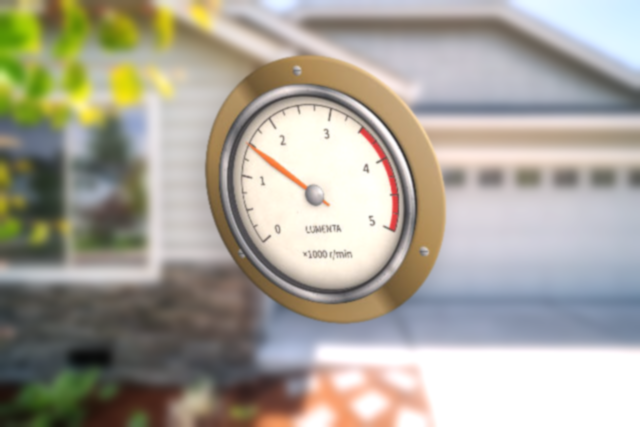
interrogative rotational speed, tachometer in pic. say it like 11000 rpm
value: 1500 rpm
